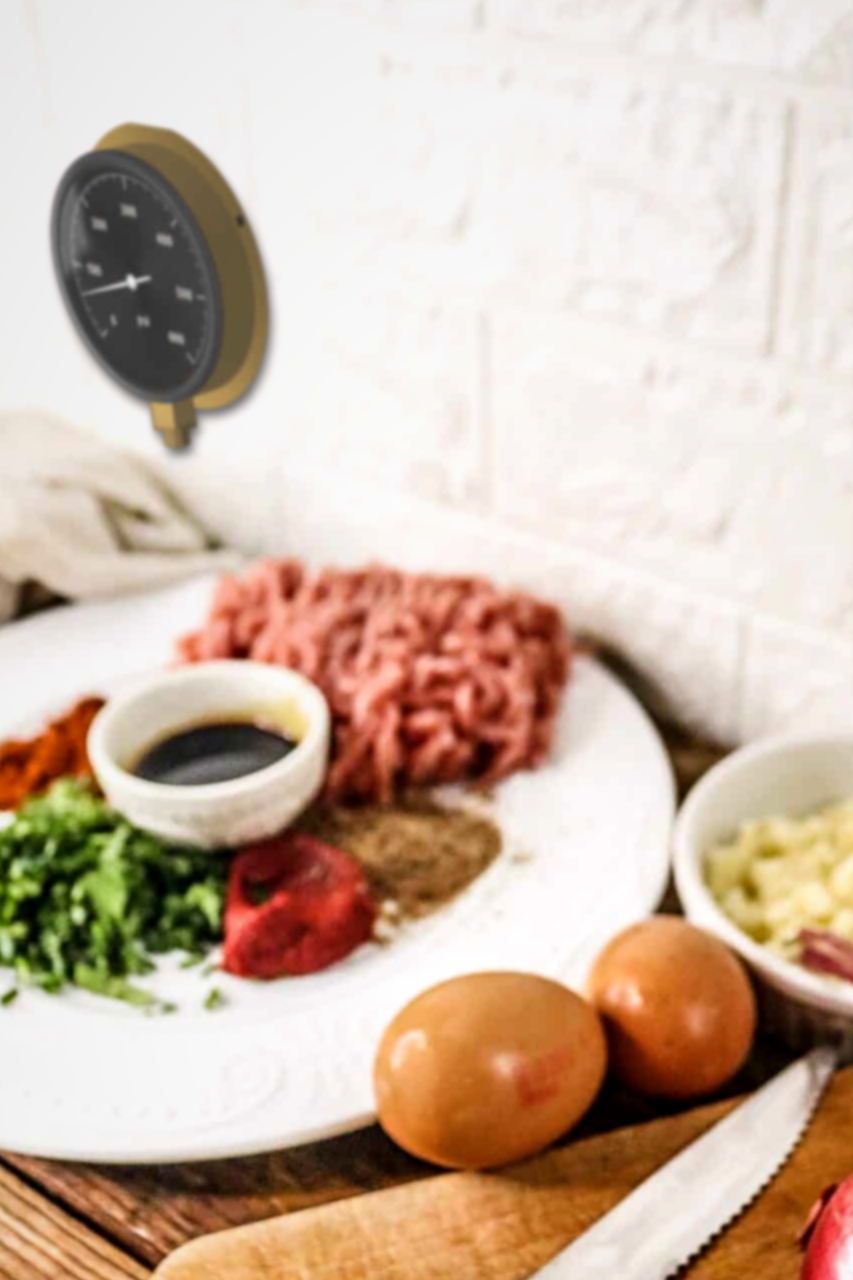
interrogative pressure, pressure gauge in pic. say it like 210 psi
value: 60 psi
